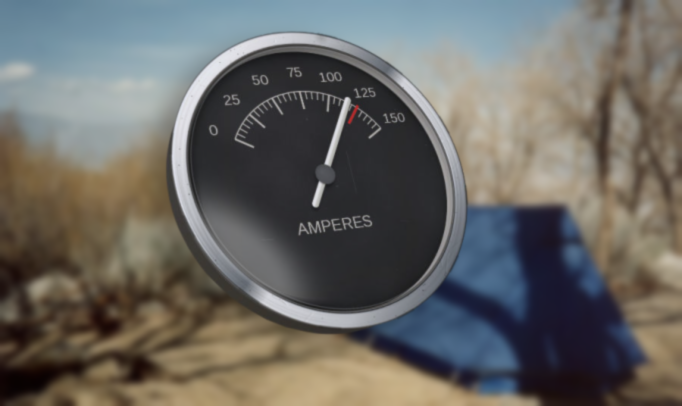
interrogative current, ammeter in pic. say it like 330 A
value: 115 A
